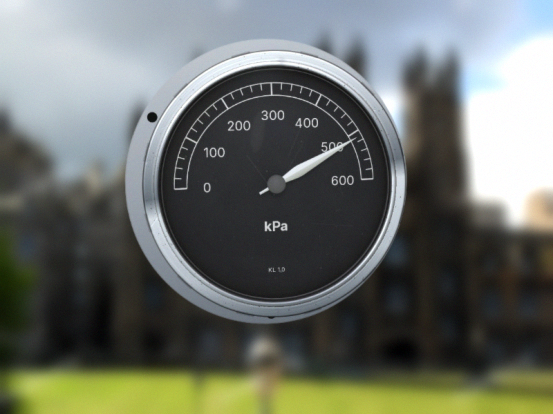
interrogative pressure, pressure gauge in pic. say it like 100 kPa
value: 510 kPa
